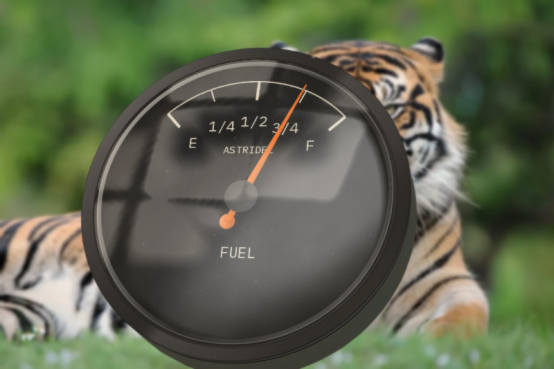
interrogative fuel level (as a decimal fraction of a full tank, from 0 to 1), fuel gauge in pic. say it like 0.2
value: 0.75
